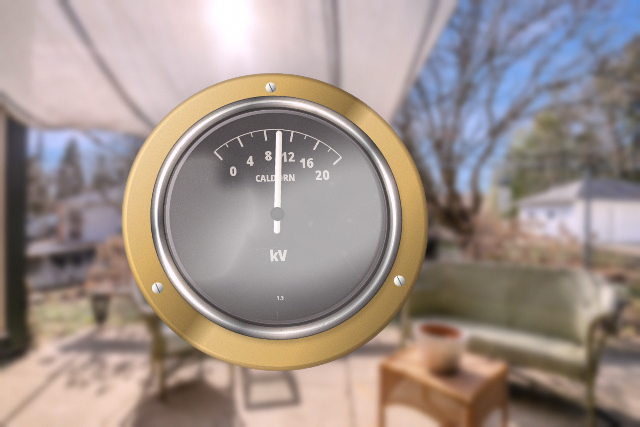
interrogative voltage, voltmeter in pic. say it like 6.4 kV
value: 10 kV
